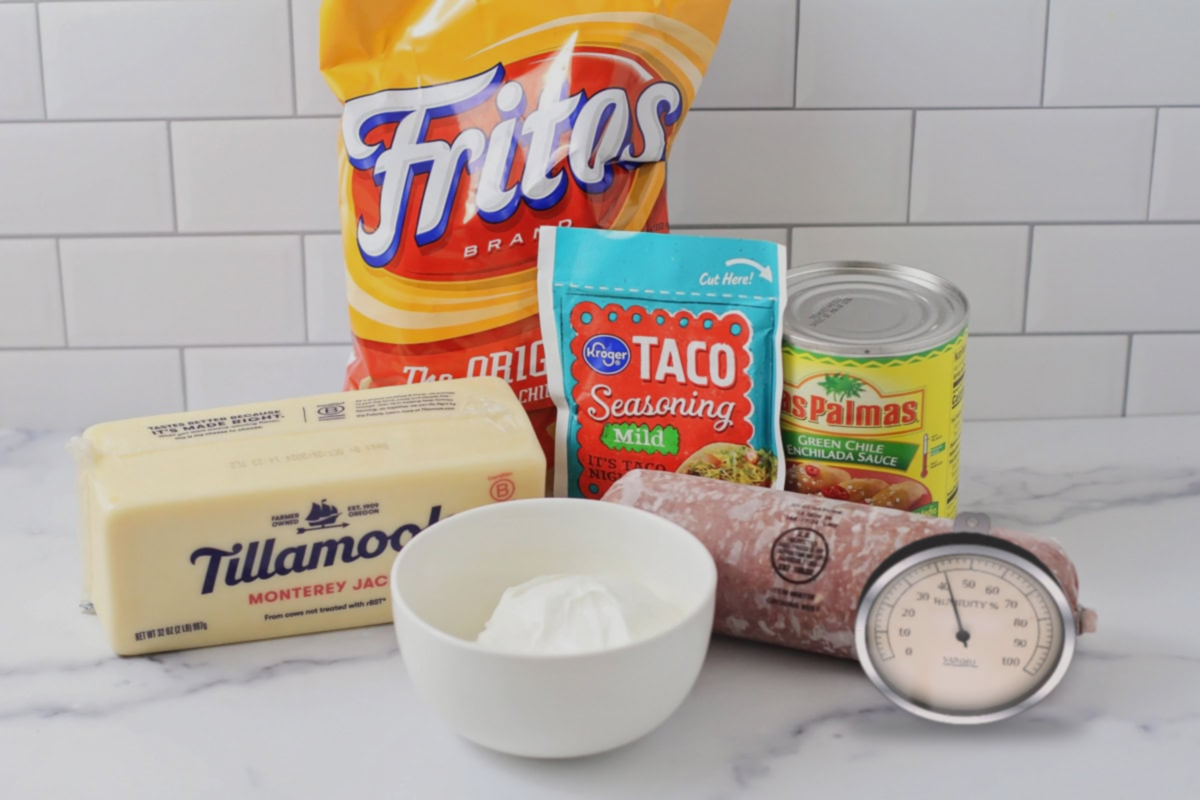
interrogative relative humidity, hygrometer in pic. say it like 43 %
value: 42 %
